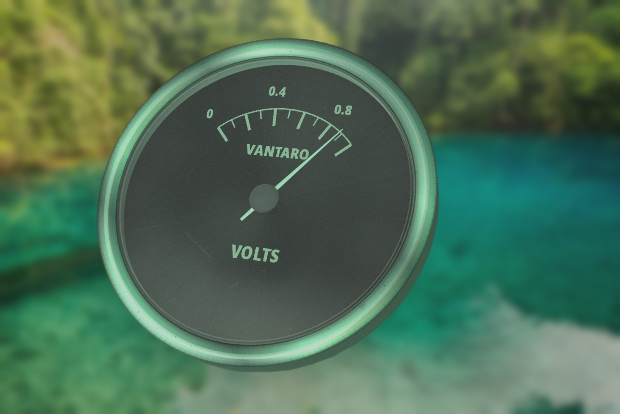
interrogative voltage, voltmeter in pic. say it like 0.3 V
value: 0.9 V
